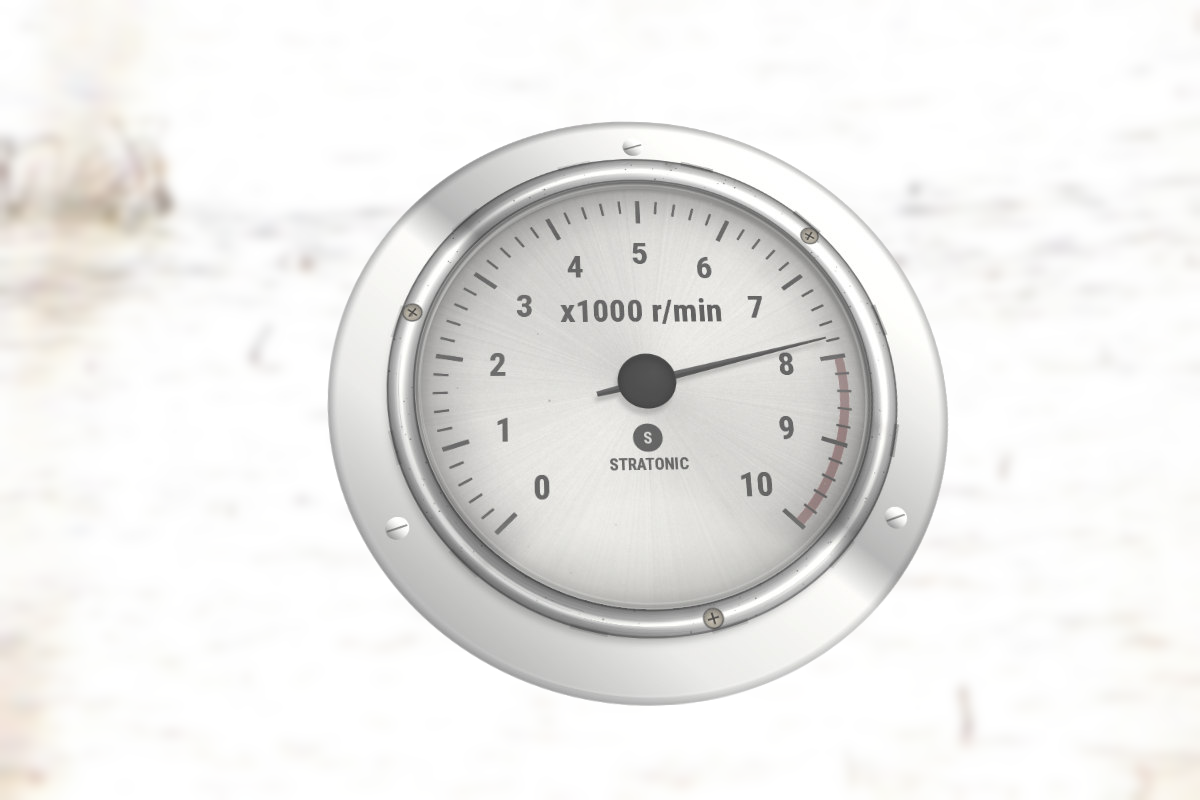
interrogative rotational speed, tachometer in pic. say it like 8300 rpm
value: 7800 rpm
